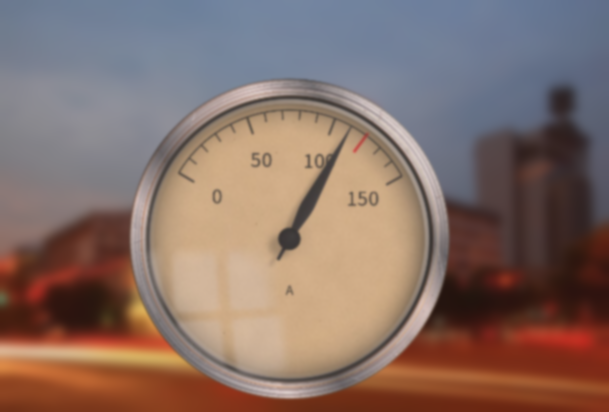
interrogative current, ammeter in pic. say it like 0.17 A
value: 110 A
